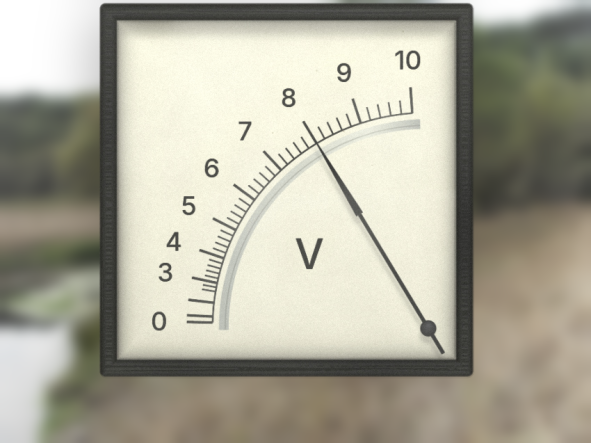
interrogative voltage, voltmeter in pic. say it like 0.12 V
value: 8 V
